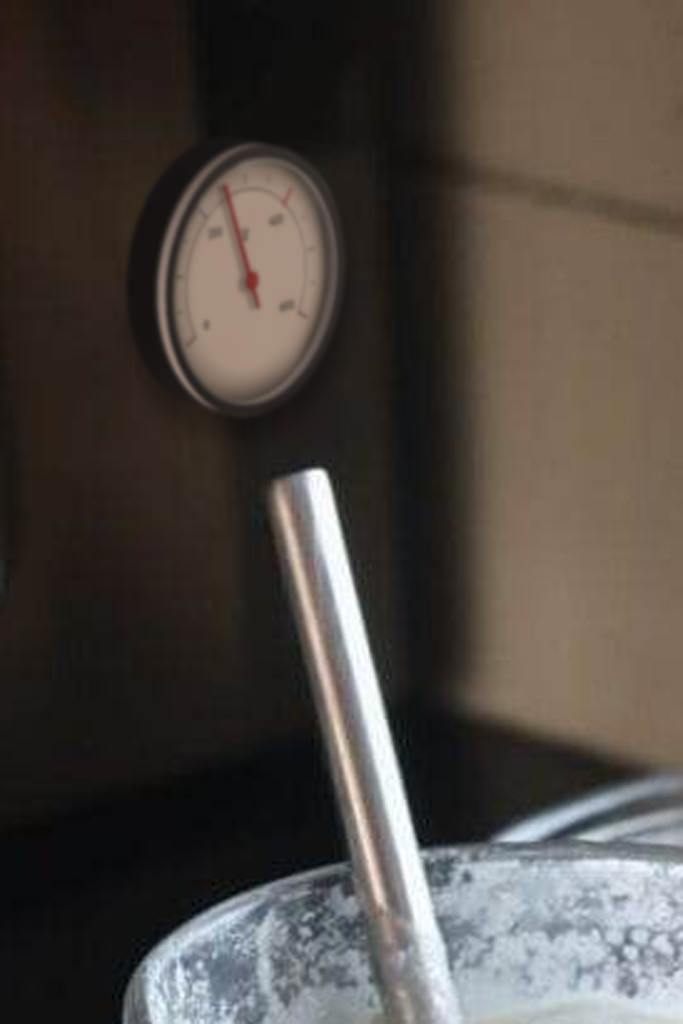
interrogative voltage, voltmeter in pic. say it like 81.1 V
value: 250 V
